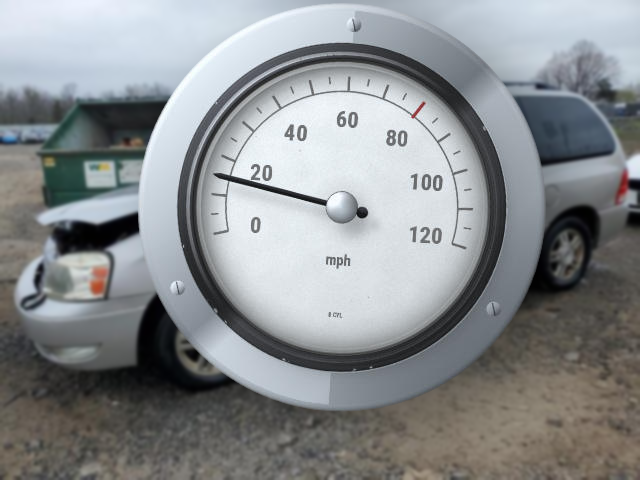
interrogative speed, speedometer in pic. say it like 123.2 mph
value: 15 mph
